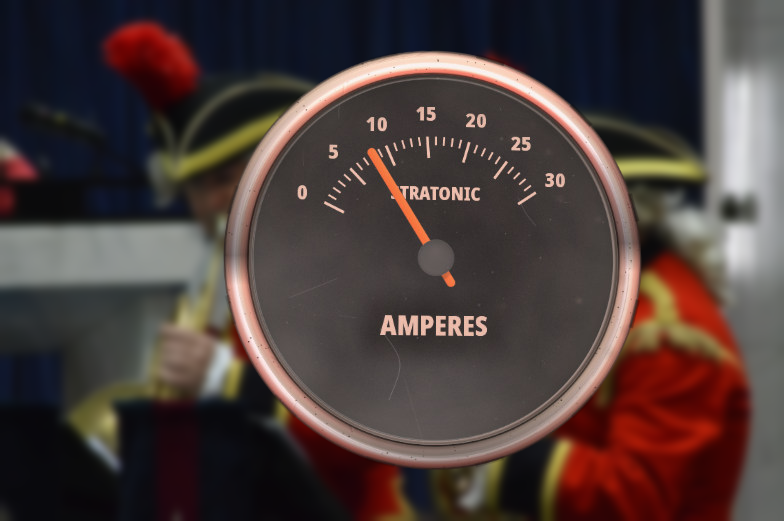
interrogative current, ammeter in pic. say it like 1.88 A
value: 8 A
